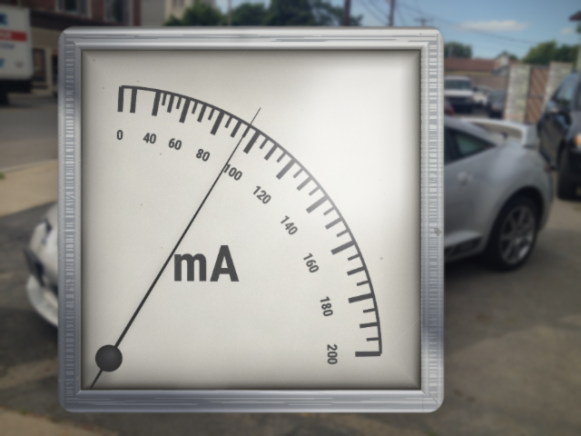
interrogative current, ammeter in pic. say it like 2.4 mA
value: 95 mA
